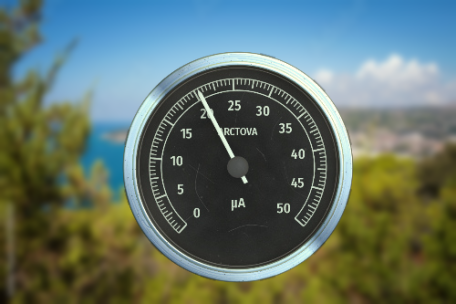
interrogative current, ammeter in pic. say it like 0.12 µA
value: 20.5 µA
